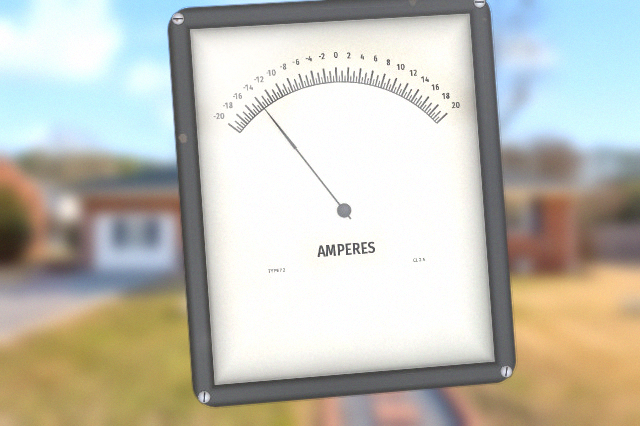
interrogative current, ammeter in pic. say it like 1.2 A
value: -14 A
